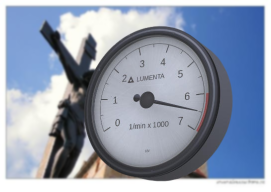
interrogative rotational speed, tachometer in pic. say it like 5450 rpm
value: 6500 rpm
